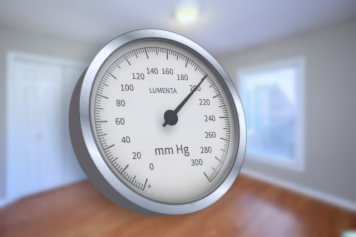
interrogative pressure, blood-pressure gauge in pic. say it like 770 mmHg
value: 200 mmHg
